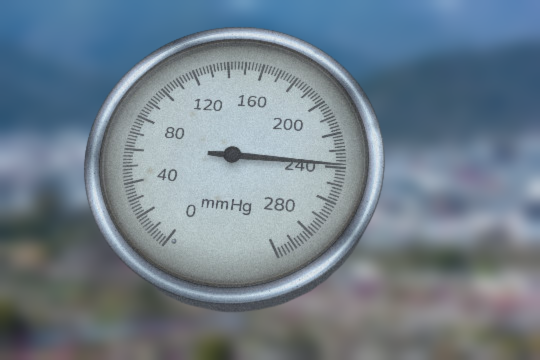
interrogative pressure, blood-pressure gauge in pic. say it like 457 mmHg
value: 240 mmHg
